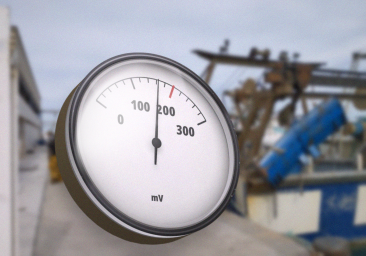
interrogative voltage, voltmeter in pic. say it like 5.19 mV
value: 160 mV
